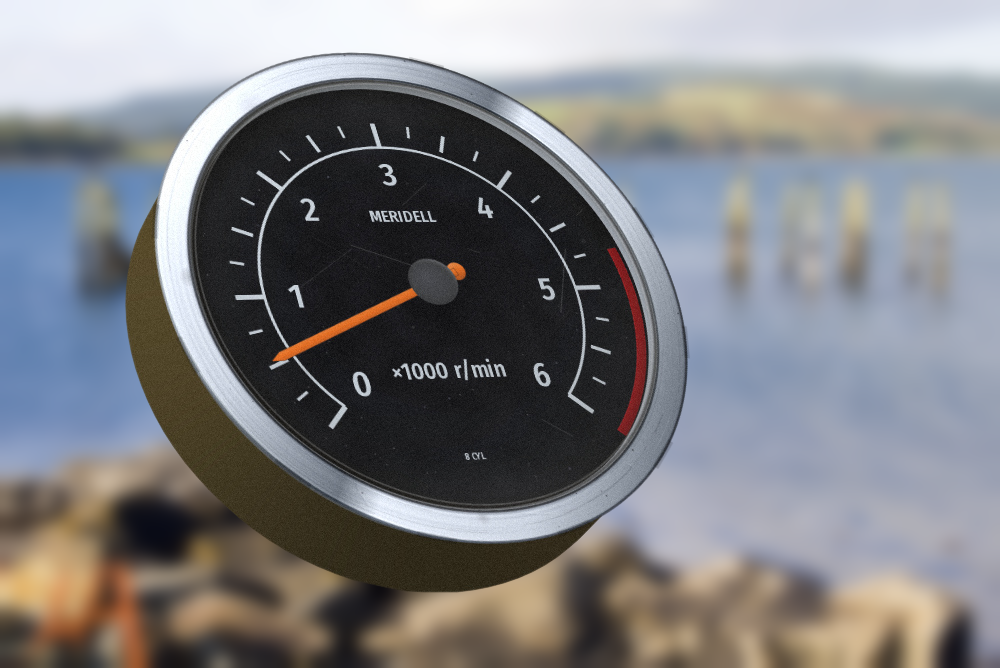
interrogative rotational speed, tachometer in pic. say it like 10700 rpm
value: 500 rpm
